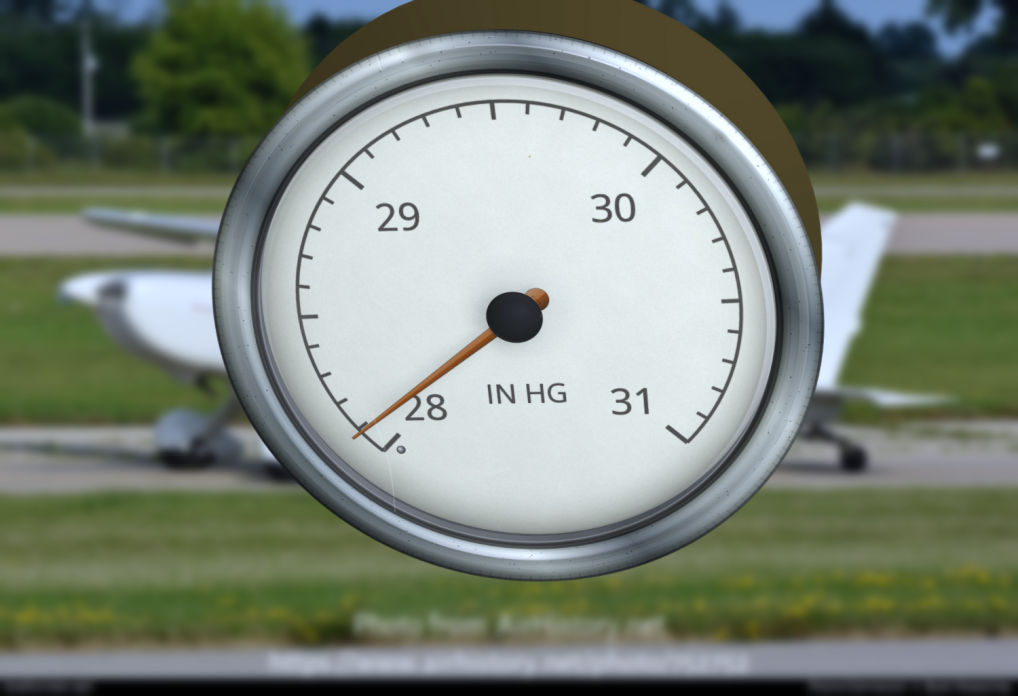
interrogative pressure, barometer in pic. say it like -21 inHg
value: 28.1 inHg
